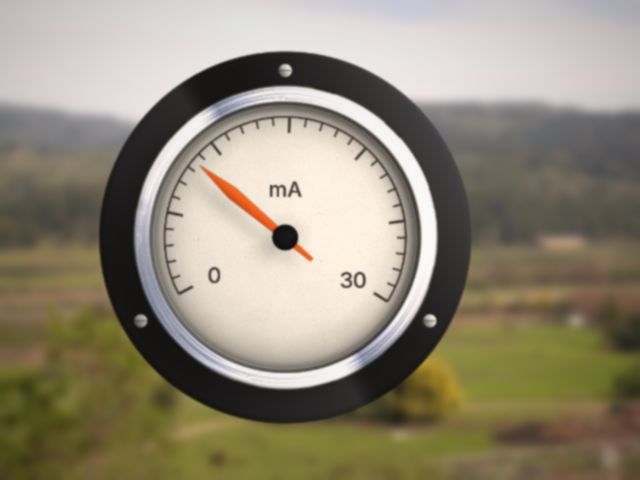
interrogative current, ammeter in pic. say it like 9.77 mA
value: 8.5 mA
